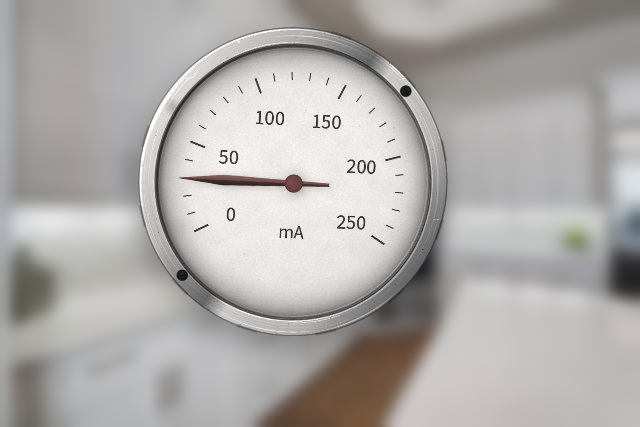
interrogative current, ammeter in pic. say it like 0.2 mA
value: 30 mA
